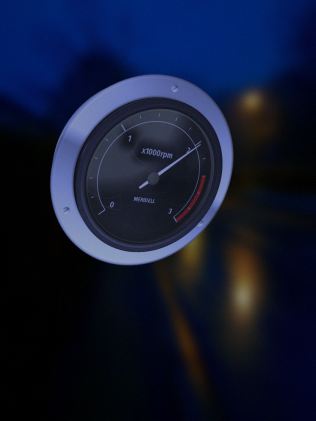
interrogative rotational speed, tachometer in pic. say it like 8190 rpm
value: 2000 rpm
